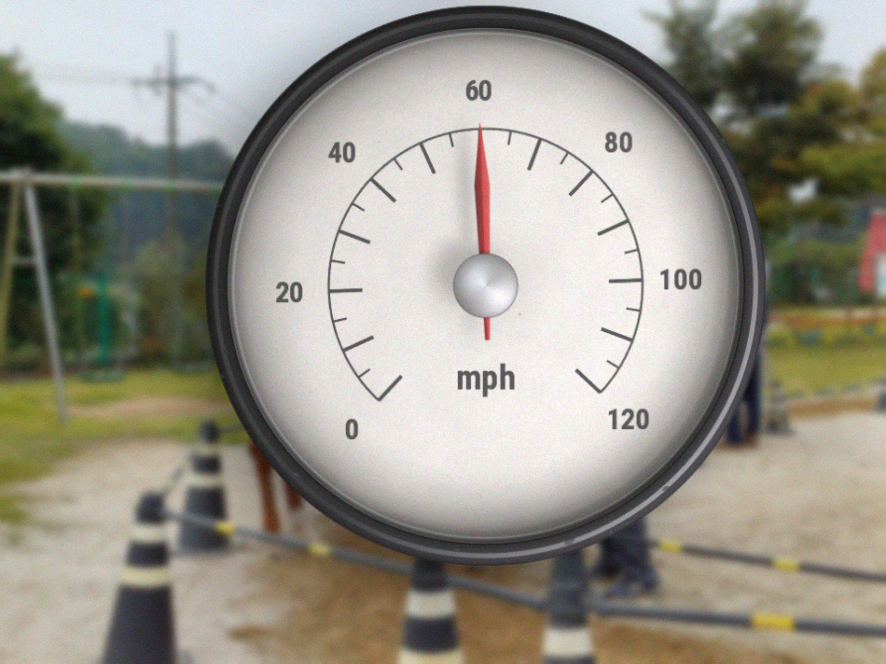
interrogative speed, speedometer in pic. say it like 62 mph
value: 60 mph
